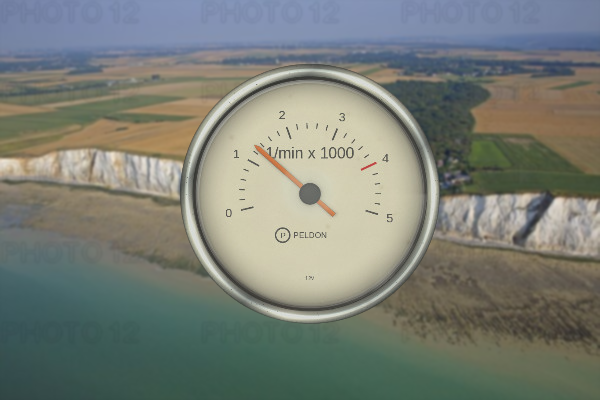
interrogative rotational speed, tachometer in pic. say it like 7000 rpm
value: 1300 rpm
